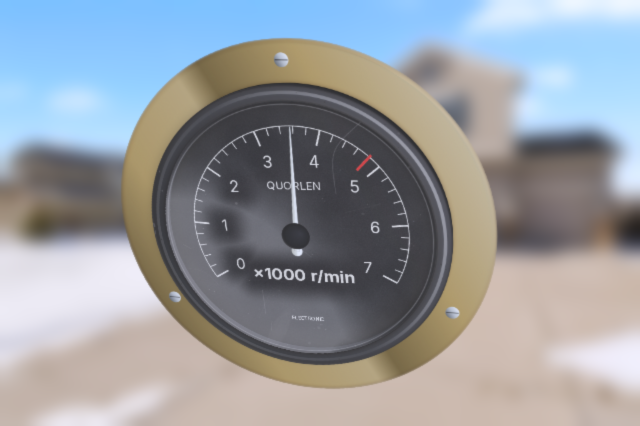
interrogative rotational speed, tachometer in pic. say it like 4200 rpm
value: 3600 rpm
